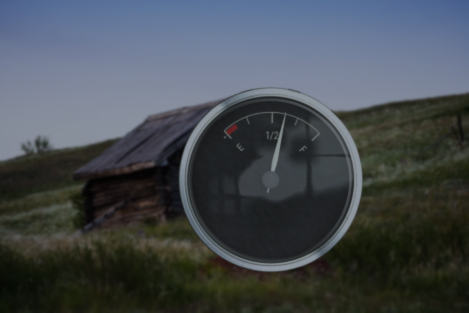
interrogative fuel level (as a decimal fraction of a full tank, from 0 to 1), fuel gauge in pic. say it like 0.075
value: 0.625
